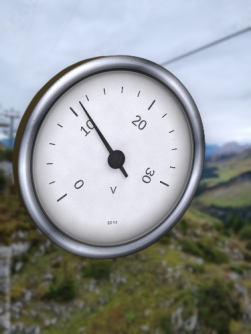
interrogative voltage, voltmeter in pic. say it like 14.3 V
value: 11 V
